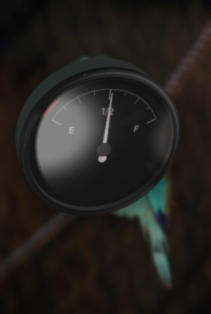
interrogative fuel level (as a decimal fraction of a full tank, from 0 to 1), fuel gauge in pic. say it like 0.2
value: 0.5
